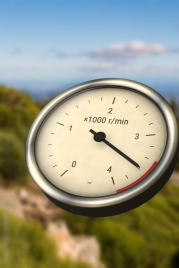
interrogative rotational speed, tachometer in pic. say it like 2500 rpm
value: 3600 rpm
